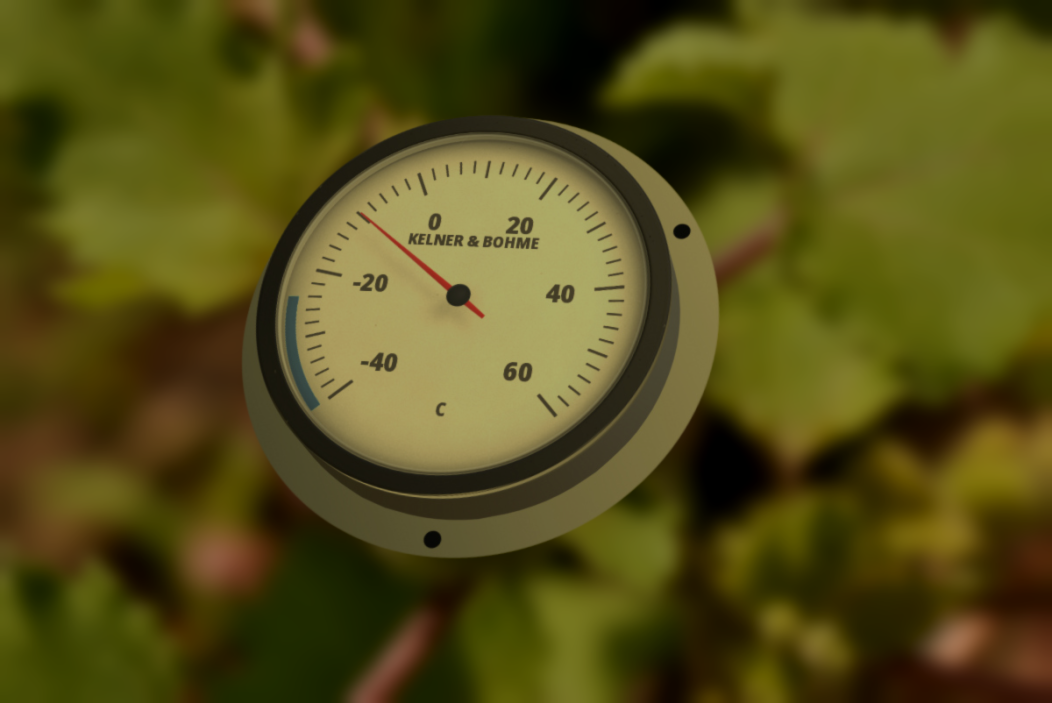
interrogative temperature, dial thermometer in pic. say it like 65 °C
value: -10 °C
